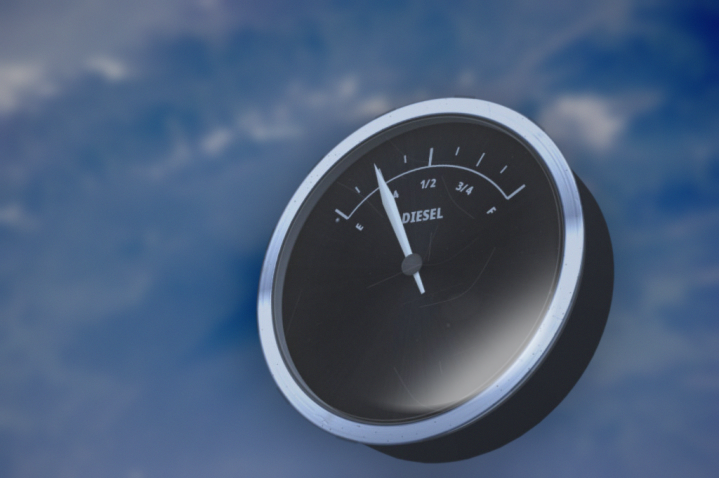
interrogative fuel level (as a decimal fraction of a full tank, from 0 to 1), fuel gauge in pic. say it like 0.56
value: 0.25
